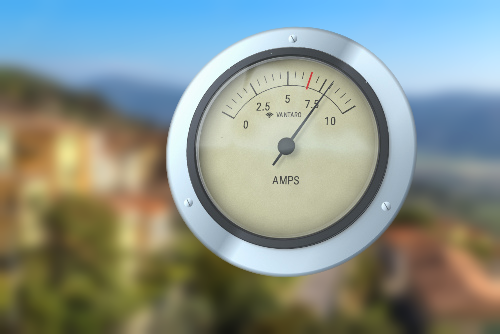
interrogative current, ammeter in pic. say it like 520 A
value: 8 A
